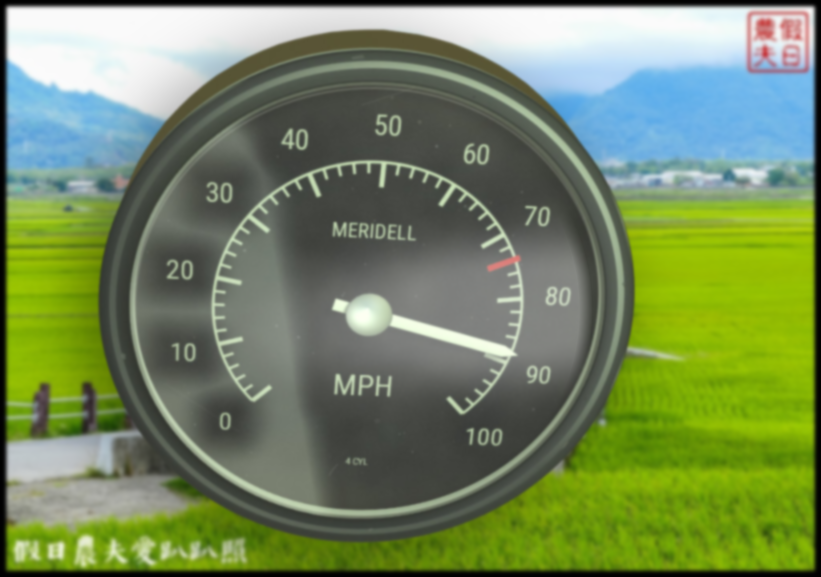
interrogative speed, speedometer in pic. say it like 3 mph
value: 88 mph
